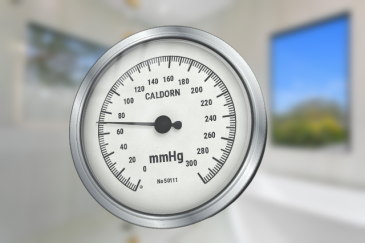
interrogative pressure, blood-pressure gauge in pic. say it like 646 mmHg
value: 70 mmHg
